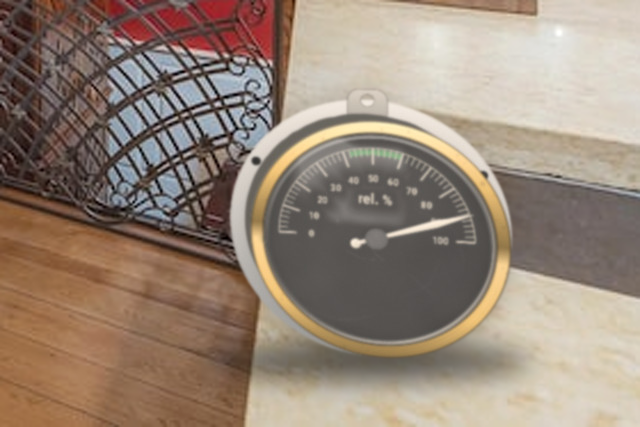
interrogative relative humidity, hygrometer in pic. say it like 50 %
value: 90 %
